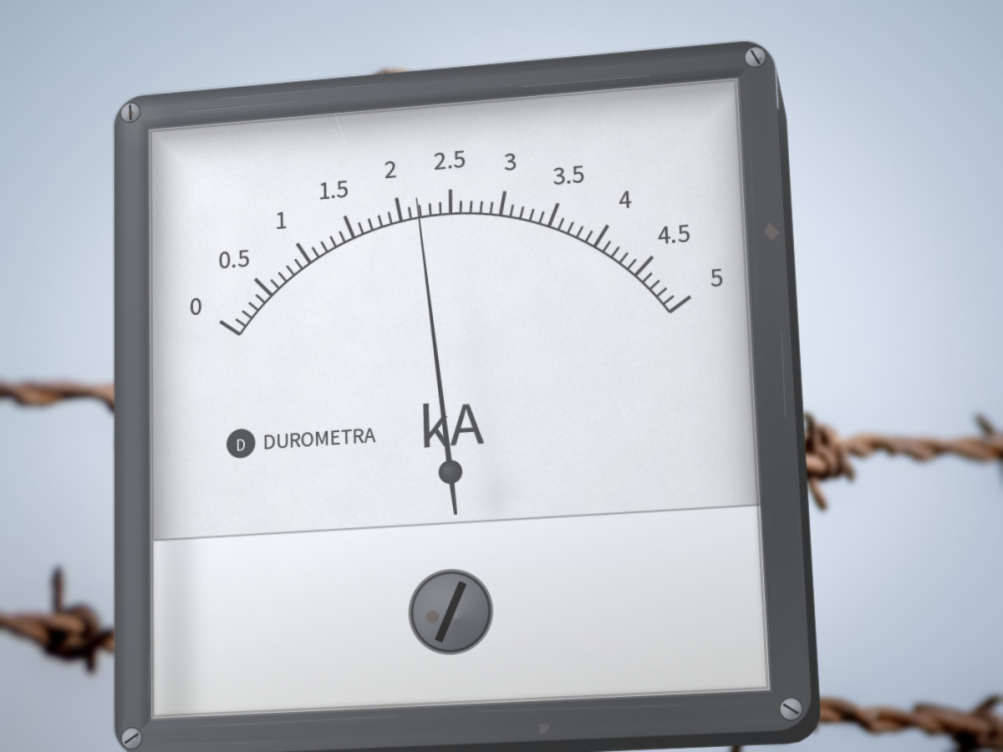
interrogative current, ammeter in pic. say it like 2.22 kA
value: 2.2 kA
